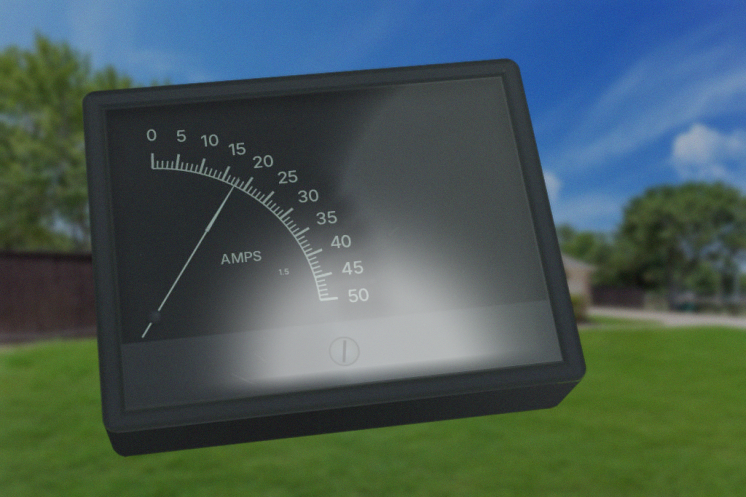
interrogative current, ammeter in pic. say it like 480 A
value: 18 A
